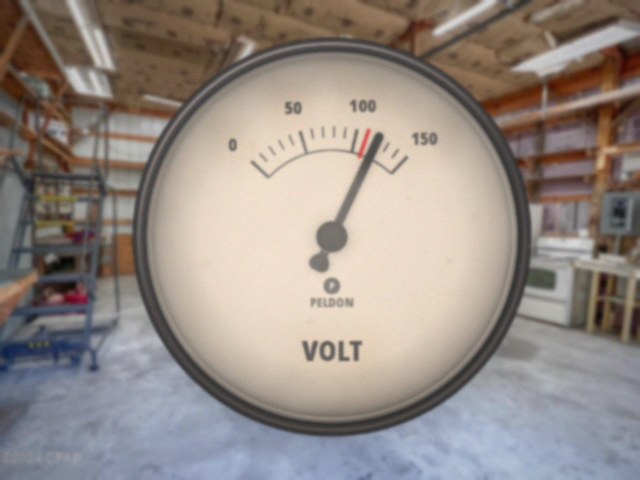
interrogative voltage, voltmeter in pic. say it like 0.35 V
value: 120 V
